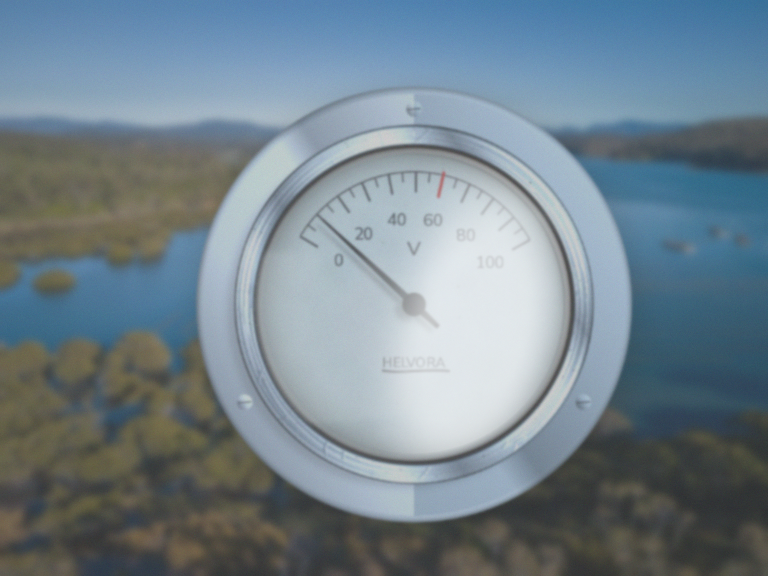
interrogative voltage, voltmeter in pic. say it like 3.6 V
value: 10 V
